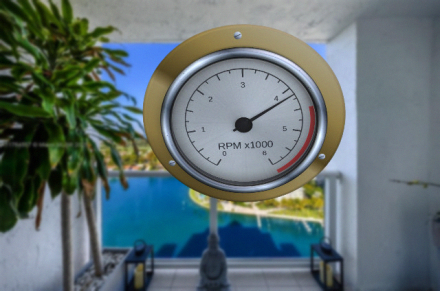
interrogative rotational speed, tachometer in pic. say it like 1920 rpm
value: 4125 rpm
